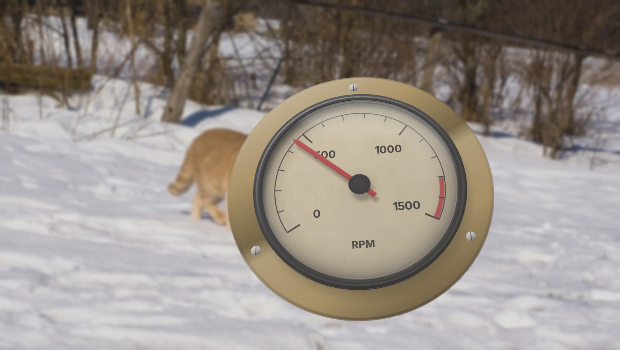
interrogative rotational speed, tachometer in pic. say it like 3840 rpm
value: 450 rpm
